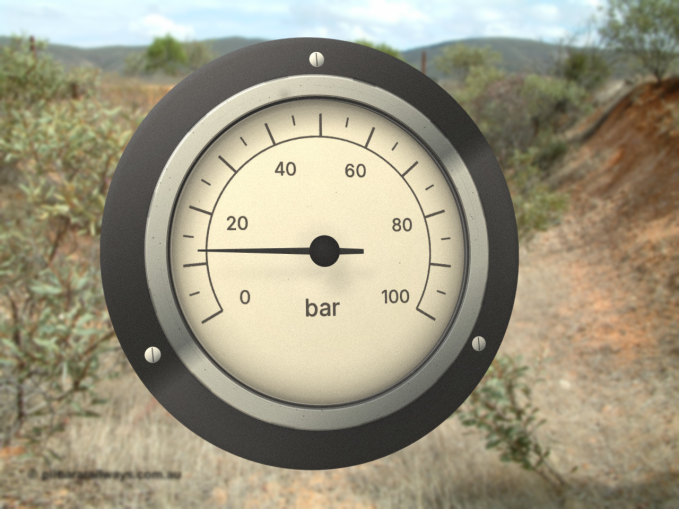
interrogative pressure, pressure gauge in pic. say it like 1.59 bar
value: 12.5 bar
